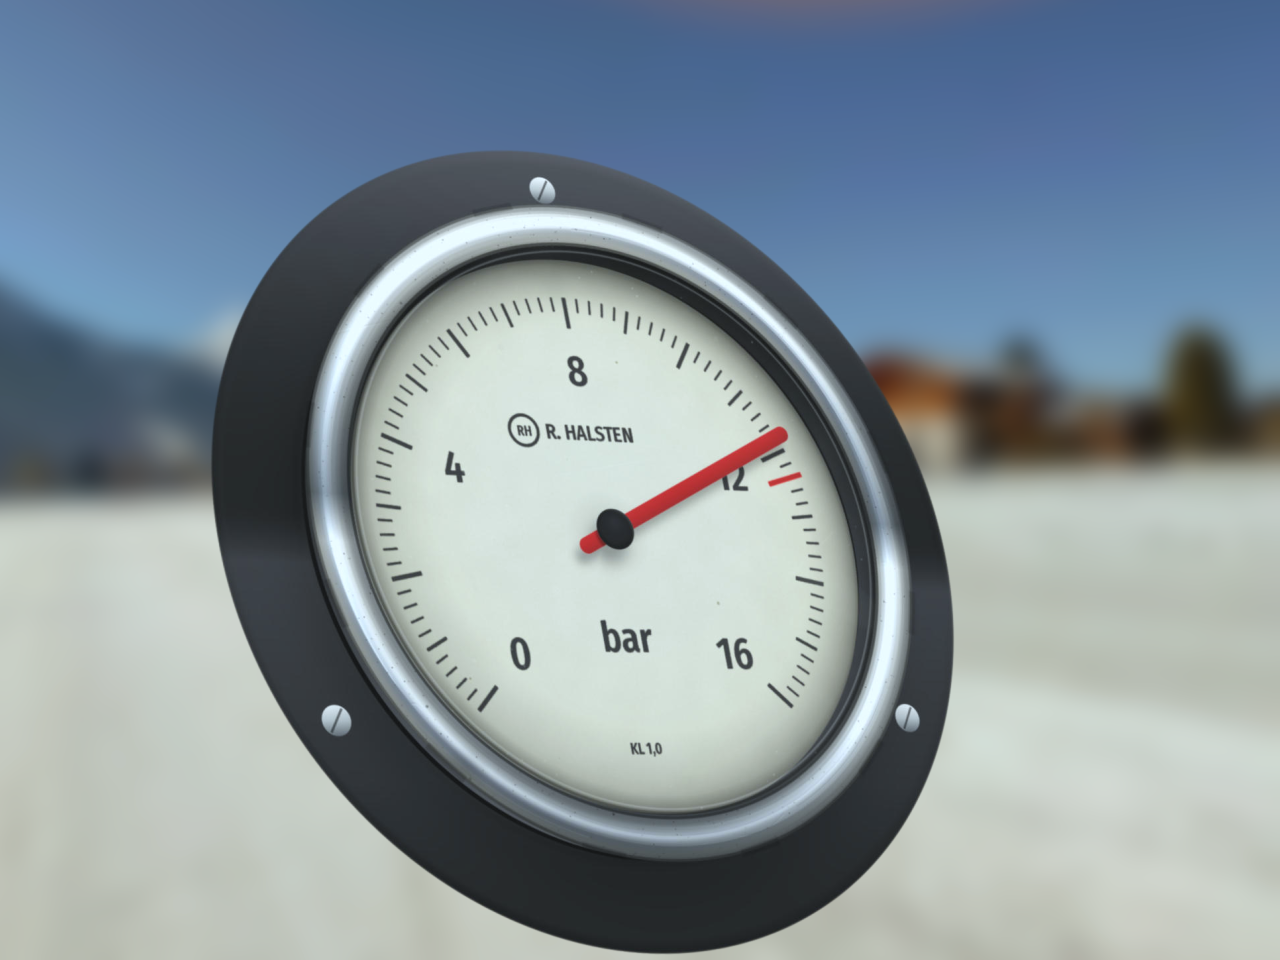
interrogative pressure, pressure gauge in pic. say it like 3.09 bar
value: 11.8 bar
